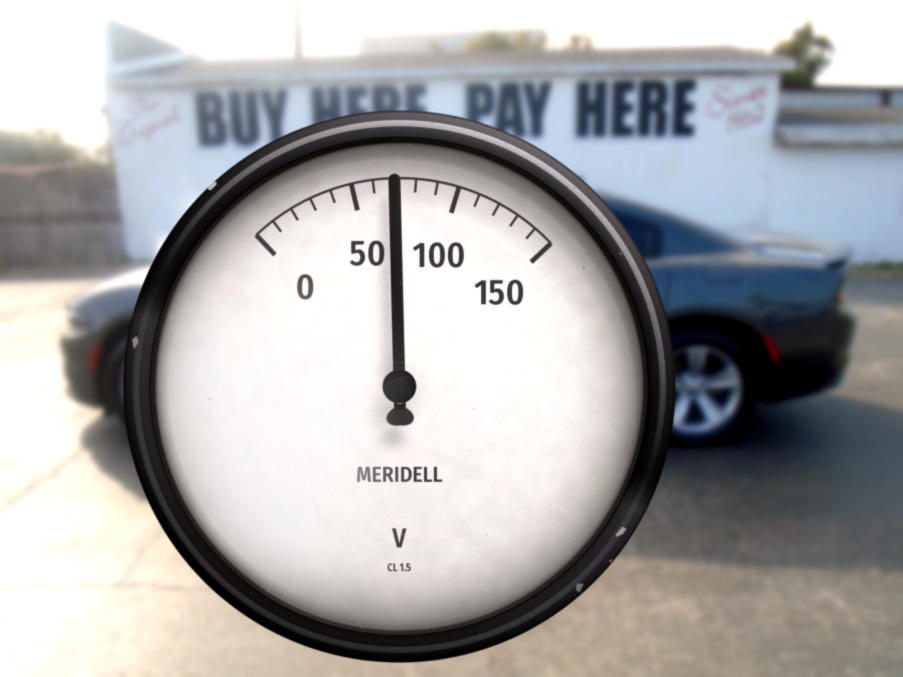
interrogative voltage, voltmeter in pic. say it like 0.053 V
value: 70 V
